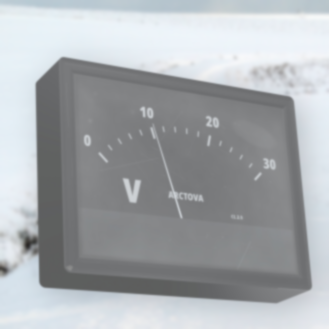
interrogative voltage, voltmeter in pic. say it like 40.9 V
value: 10 V
